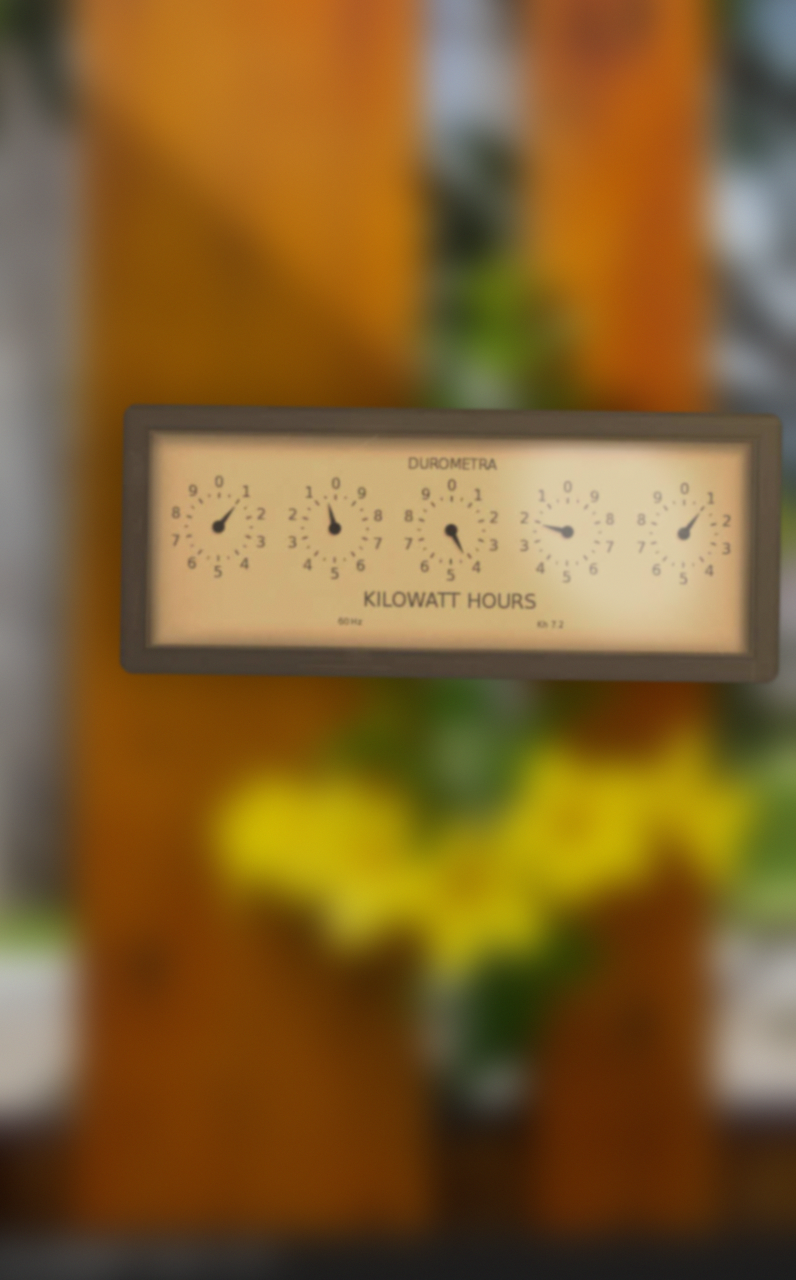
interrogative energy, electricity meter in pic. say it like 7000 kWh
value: 10421 kWh
